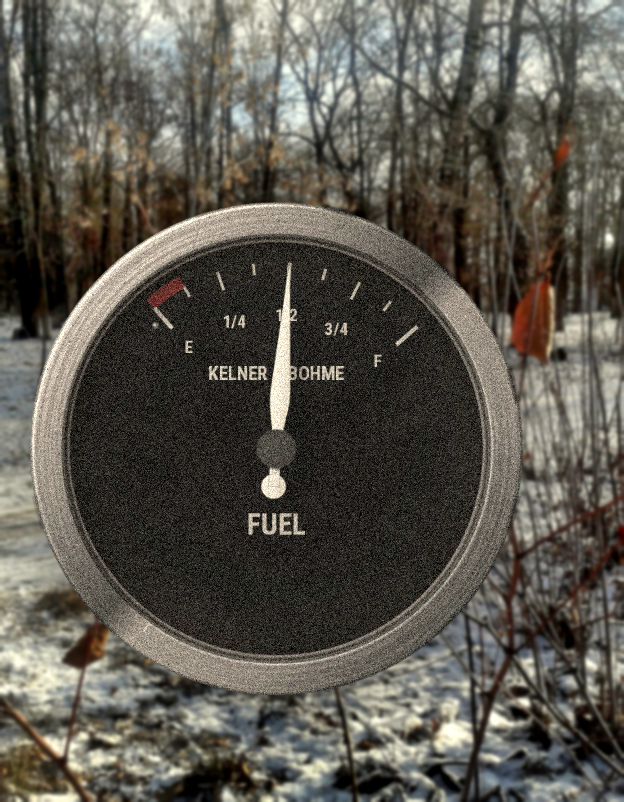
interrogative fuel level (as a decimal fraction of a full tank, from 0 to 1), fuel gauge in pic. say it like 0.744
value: 0.5
